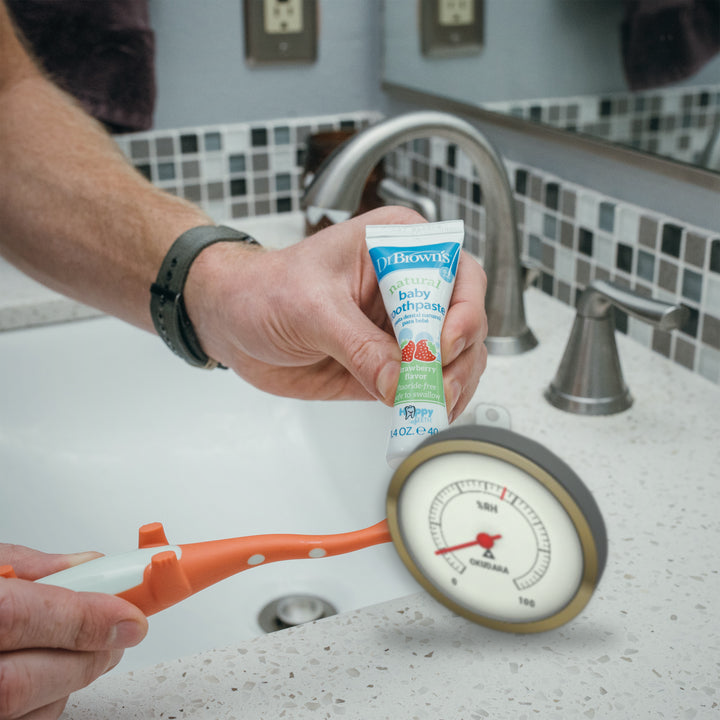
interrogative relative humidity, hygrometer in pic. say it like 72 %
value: 10 %
